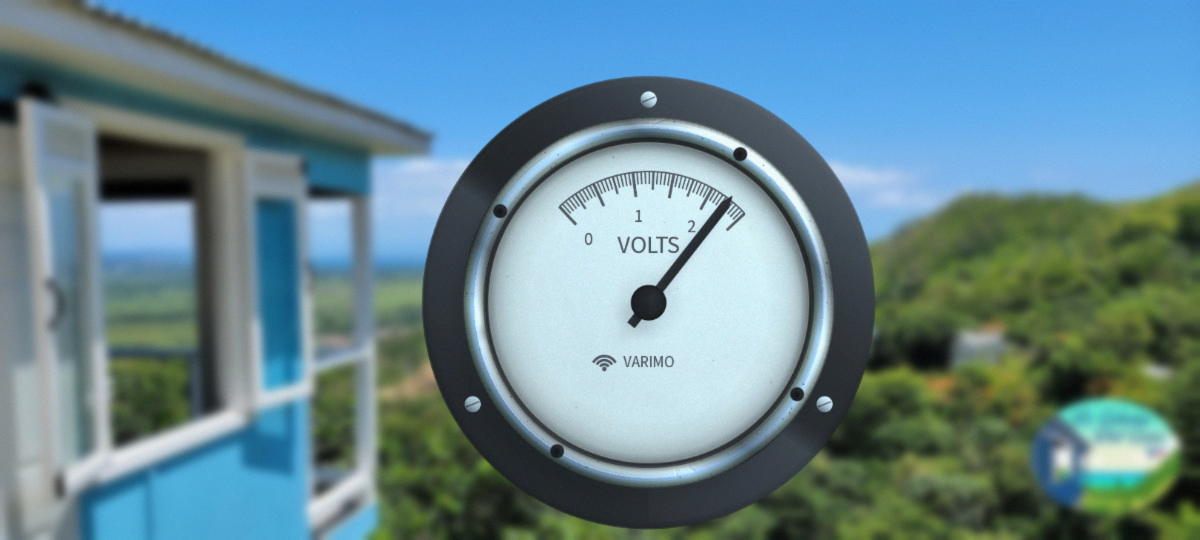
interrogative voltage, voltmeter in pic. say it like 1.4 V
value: 2.25 V
